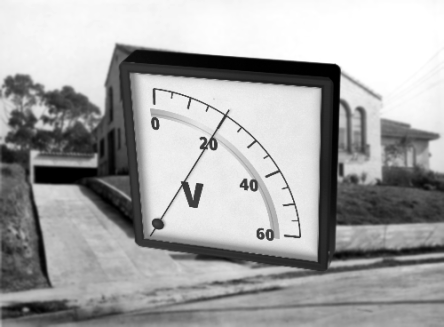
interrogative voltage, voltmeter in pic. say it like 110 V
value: 20 V
